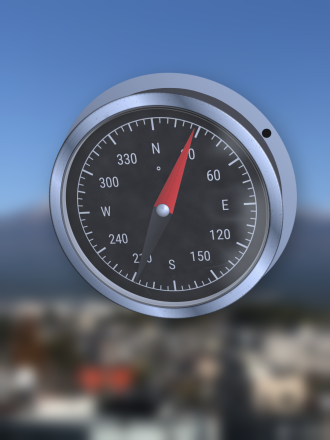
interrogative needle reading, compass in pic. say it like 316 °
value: 27.5 °
